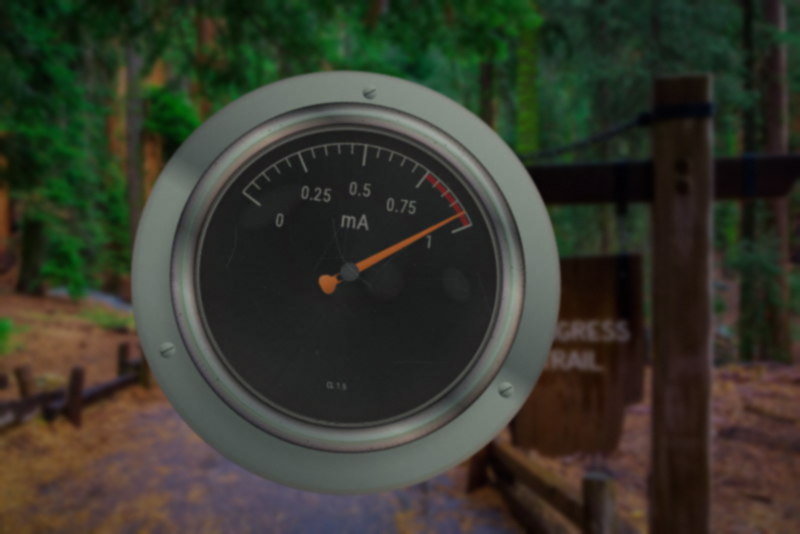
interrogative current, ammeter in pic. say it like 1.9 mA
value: 0.95 mA
